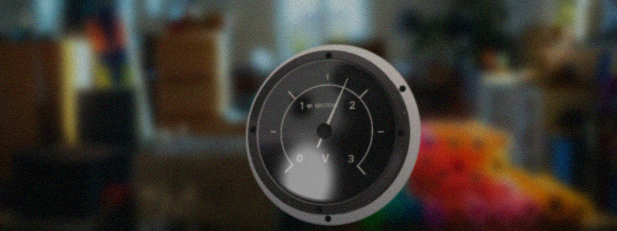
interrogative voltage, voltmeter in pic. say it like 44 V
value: 1.75 V
